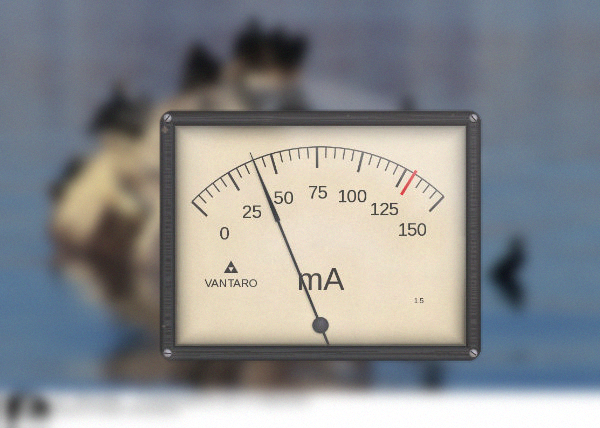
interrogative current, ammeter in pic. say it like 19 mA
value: 40 mA
